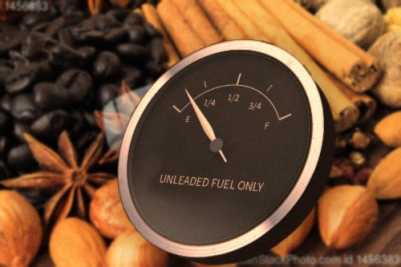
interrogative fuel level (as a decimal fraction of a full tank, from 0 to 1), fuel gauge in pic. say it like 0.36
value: 0.125
